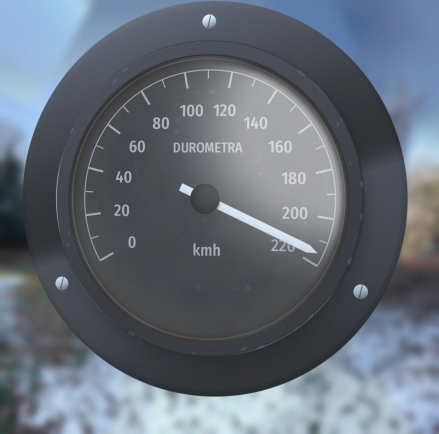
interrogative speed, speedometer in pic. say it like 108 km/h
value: 215 km/h
